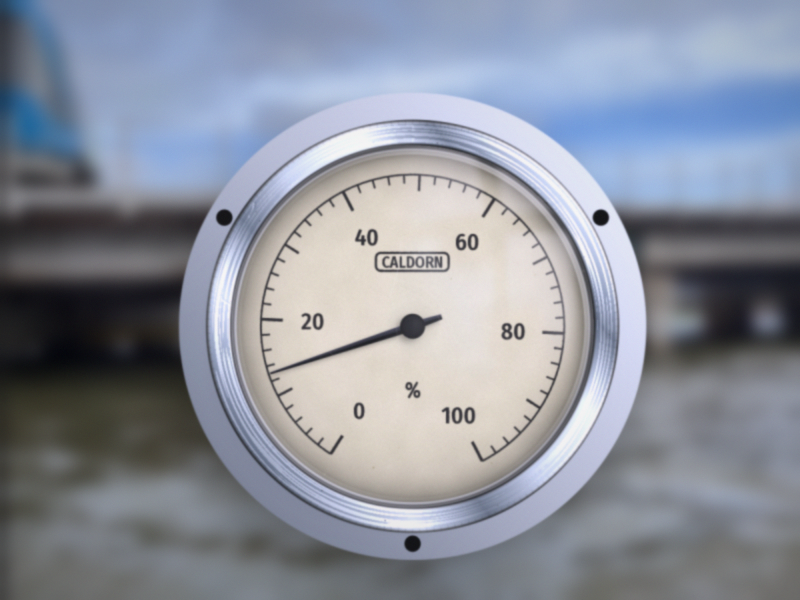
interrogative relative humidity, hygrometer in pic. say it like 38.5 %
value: 13 %
